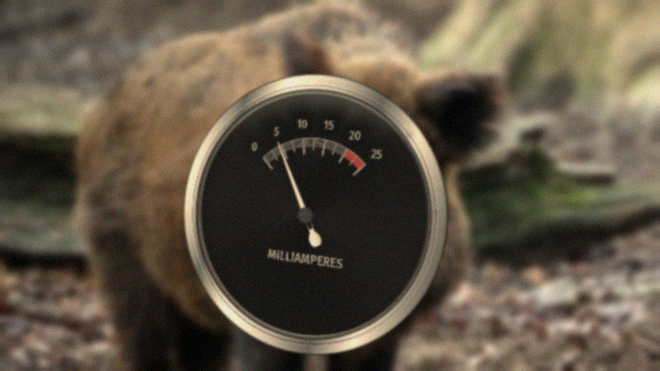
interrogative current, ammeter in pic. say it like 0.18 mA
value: 5 mA
